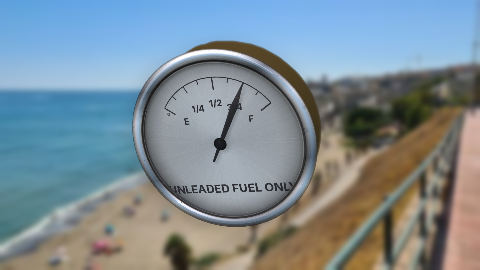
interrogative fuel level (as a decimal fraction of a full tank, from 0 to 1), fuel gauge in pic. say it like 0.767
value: 0.75
